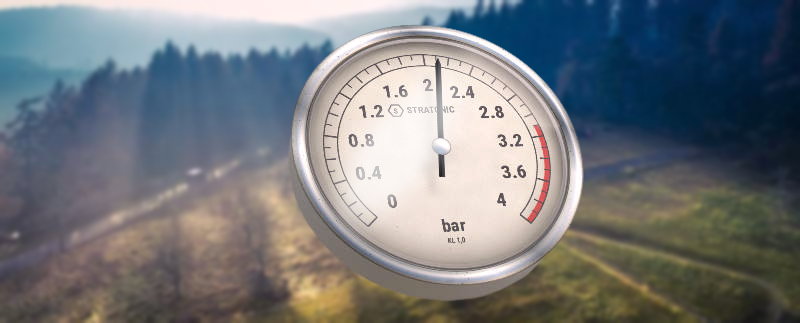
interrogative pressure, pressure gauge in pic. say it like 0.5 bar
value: 2.1 bar
